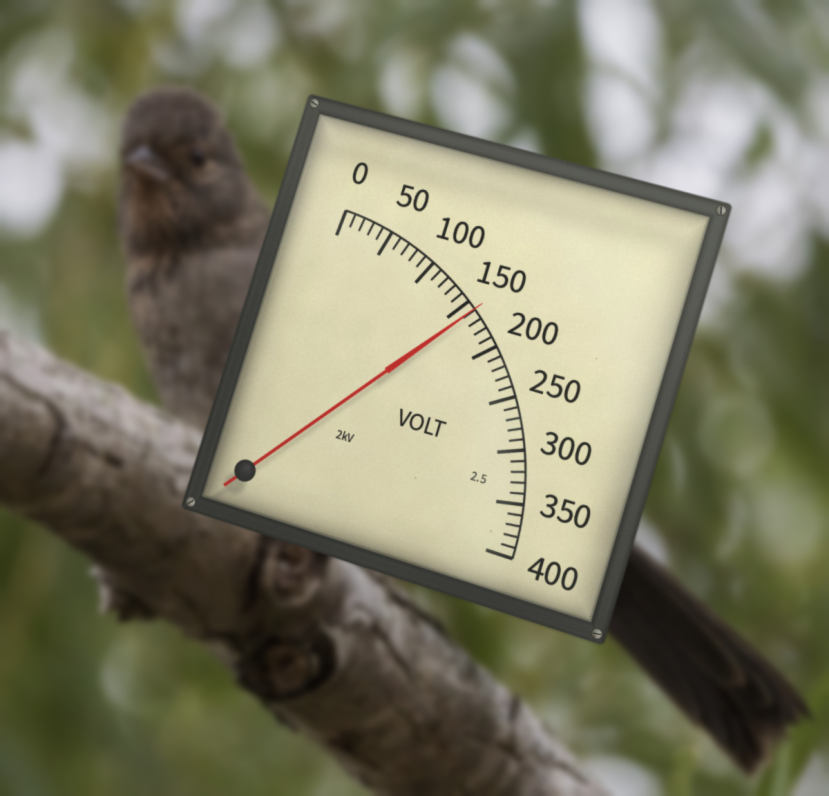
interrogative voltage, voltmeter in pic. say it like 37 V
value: 160 V
